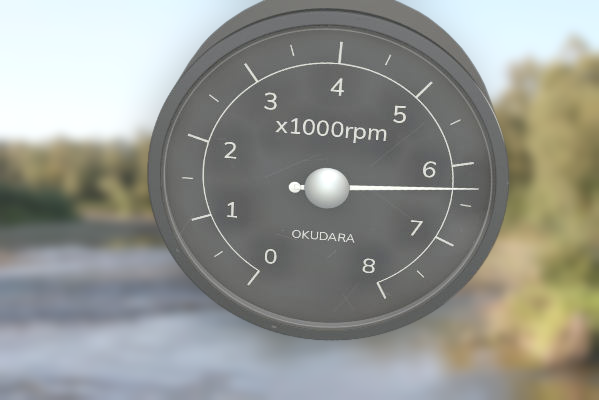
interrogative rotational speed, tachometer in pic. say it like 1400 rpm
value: 6250 rpm
